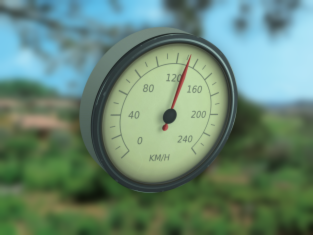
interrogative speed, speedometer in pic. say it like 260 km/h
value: 130 km/h
